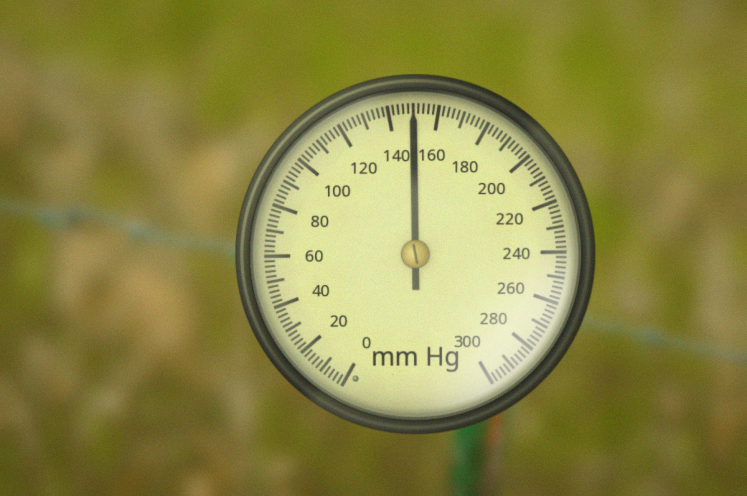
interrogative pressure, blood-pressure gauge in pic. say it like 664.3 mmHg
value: 150 mmHg
